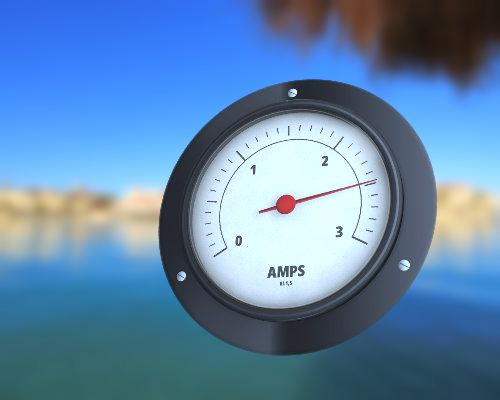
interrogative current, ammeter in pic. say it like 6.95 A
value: 2.5 A
